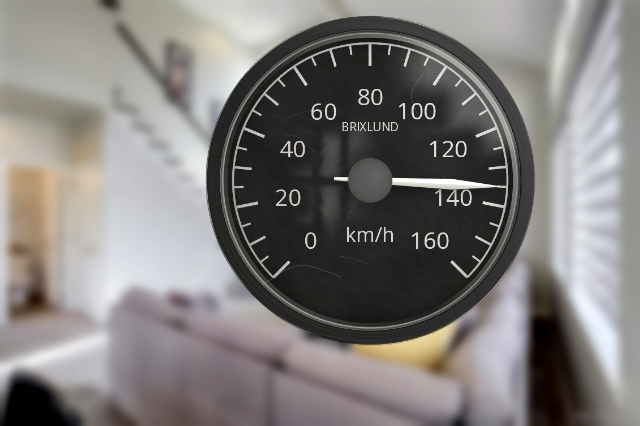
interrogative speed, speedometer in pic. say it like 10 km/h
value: 135 km/h
